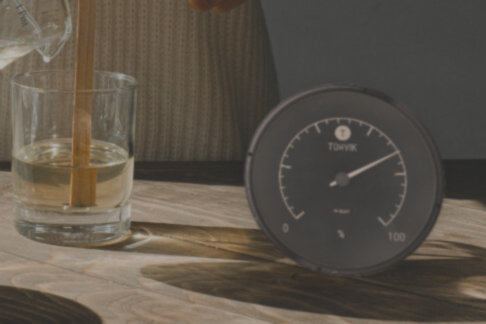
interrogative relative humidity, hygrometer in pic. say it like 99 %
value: 72 %
